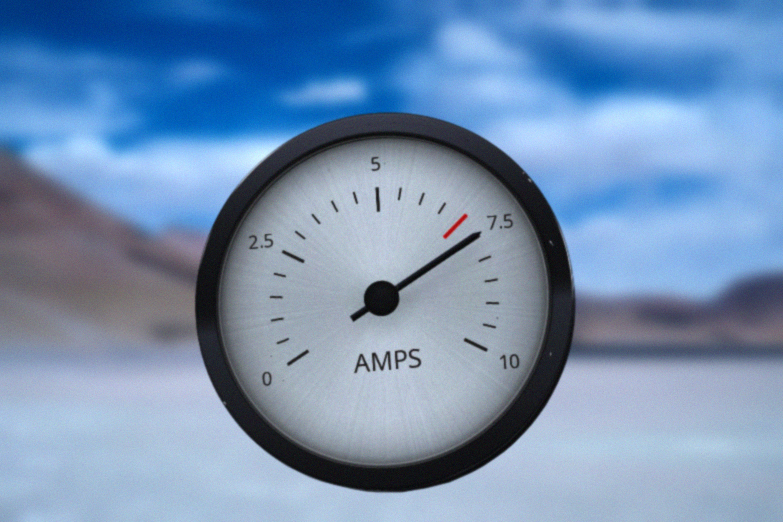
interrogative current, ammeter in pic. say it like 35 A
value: 7.5 A
